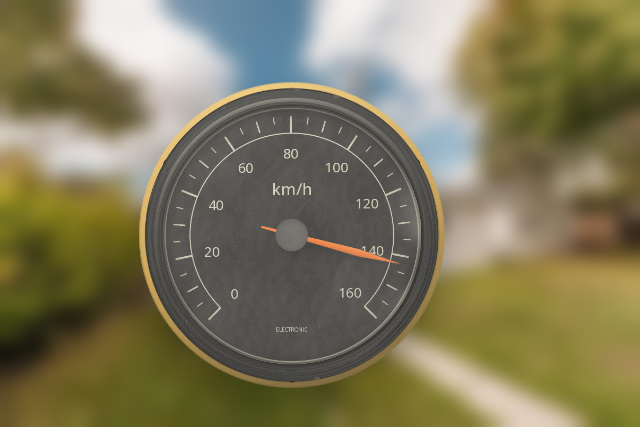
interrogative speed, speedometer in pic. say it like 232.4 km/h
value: 142.5 km/h
